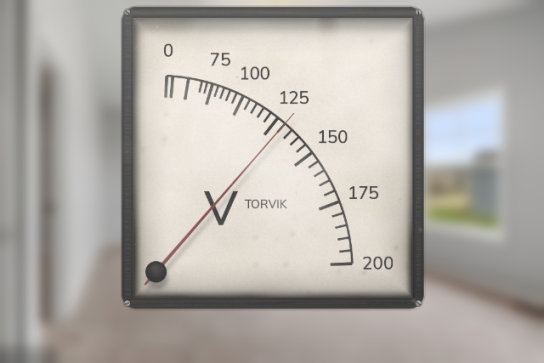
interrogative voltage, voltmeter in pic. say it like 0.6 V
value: 130 V
